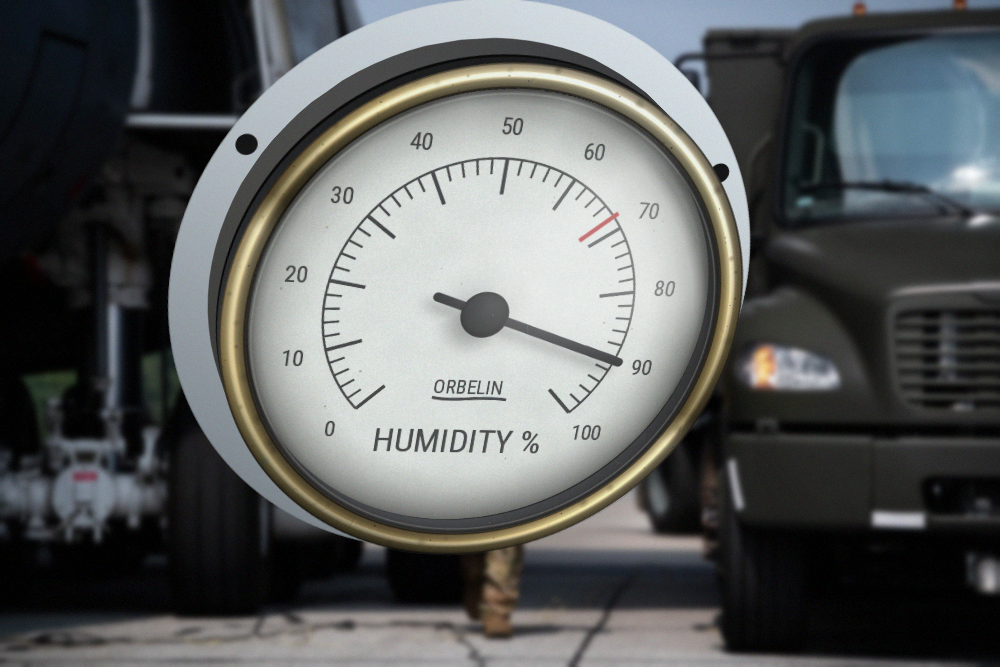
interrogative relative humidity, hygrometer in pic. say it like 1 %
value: 90 %
